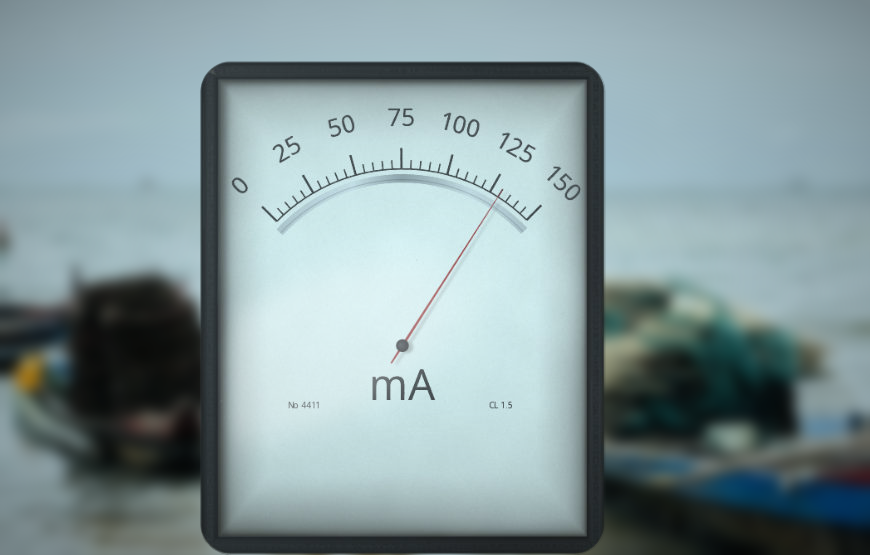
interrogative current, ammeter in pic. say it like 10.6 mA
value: 130 mA
